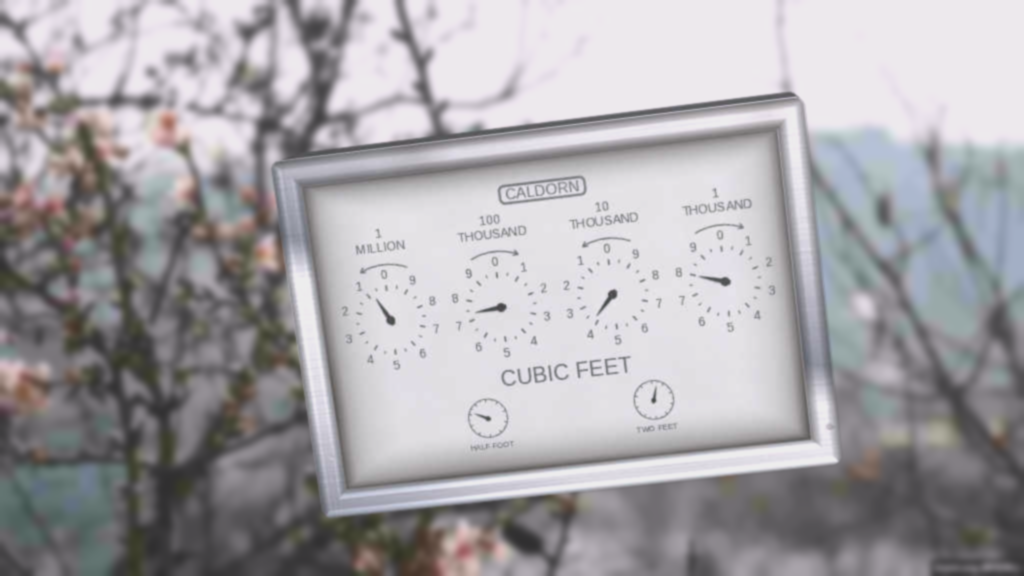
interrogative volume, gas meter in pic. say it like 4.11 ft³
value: 73800 ft³
